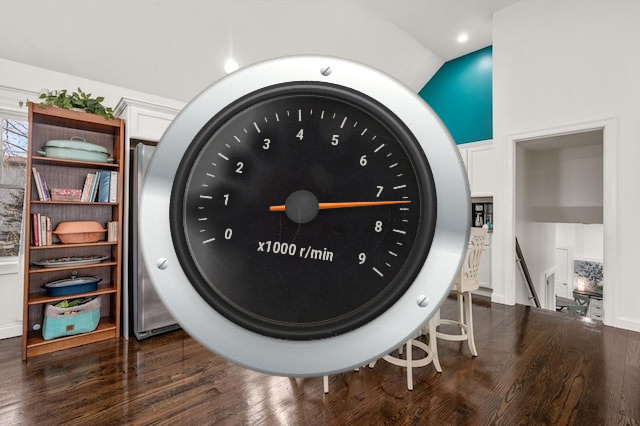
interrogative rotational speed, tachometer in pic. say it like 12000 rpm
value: 7375 rpm
